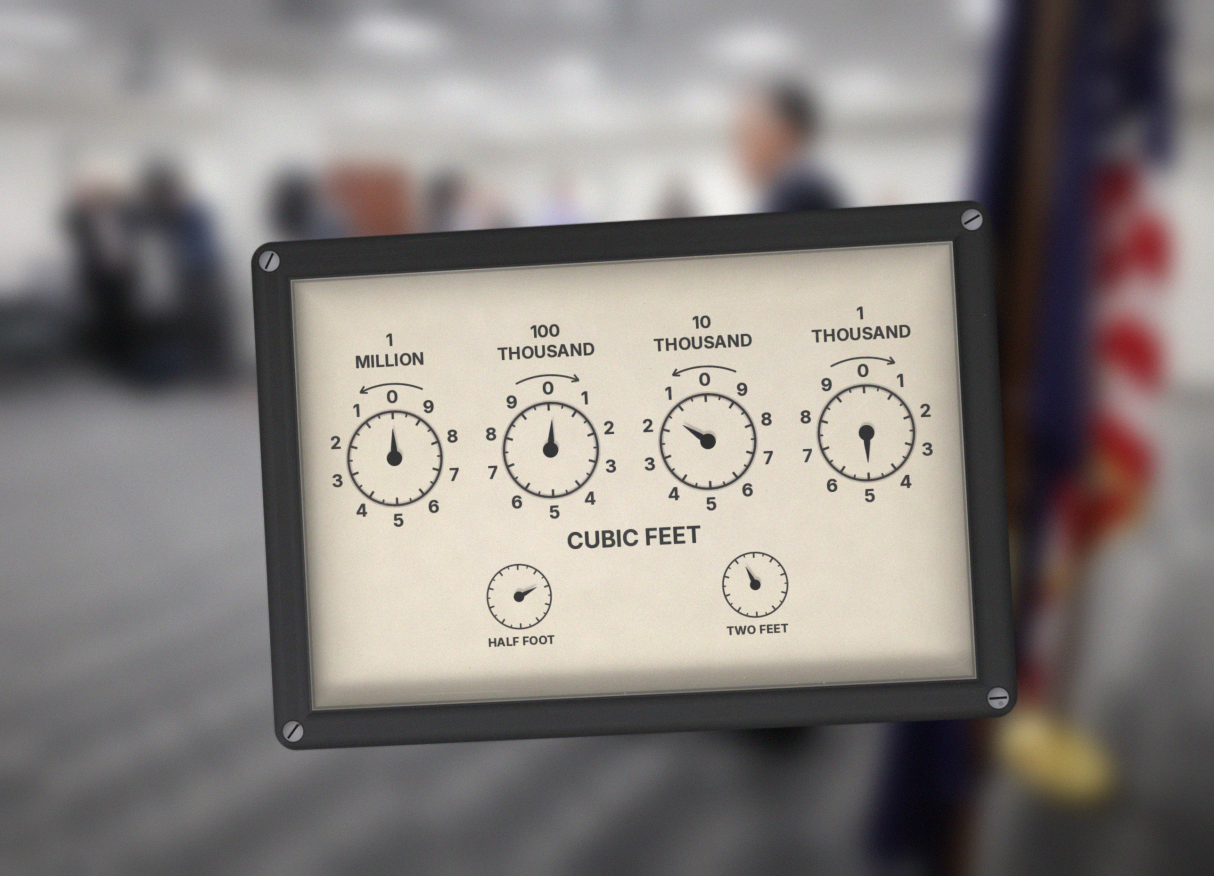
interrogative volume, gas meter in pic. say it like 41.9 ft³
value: 1500 ft³
